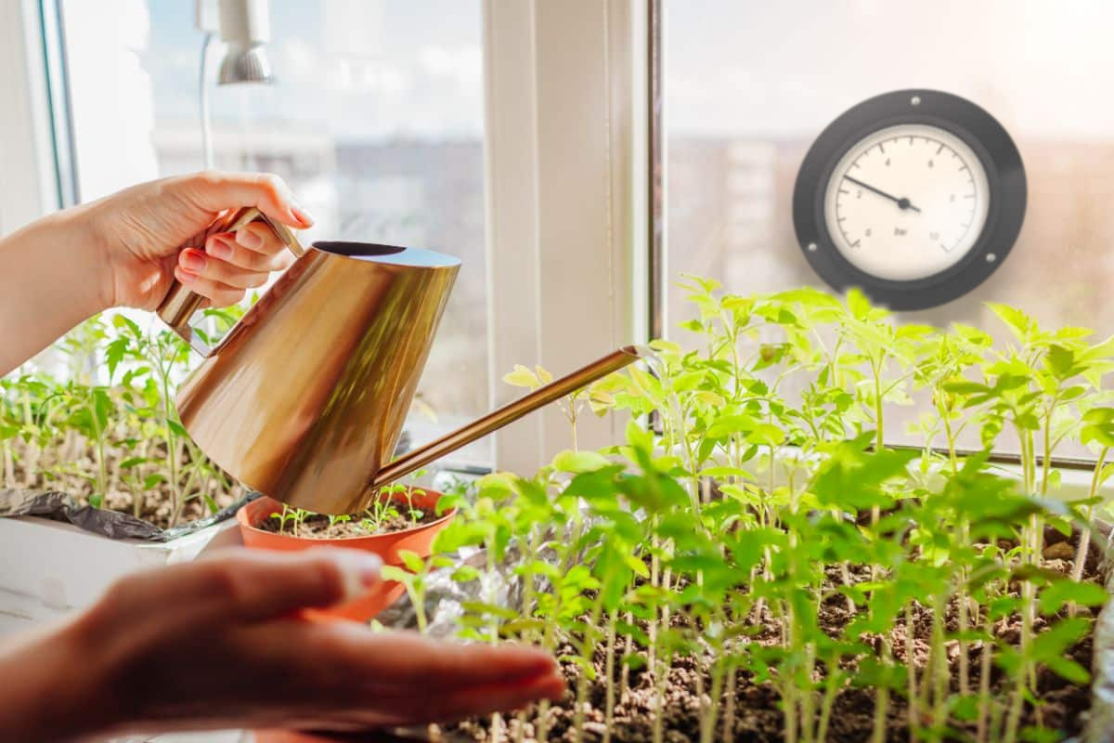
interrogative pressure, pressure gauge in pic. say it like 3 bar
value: 2.5 bar
